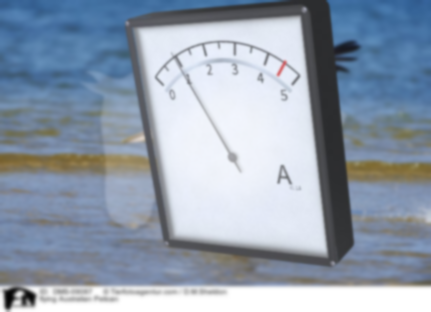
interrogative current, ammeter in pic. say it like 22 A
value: 1 A
